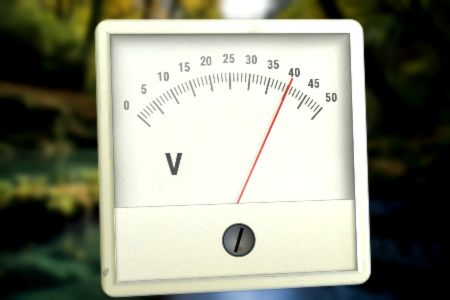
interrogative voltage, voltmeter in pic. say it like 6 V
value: 40 V
